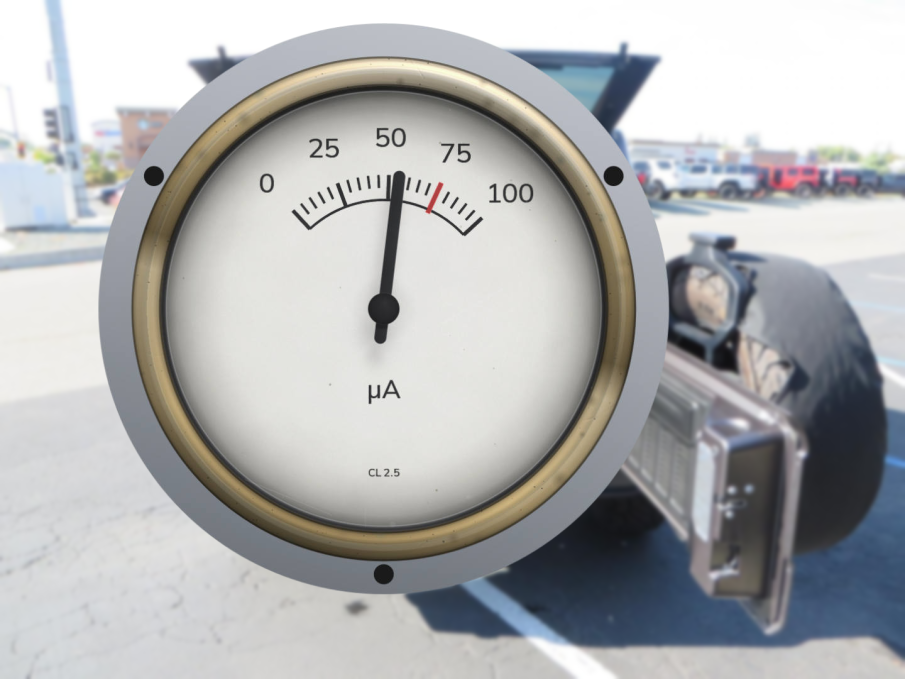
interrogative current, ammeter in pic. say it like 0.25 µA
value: 55 µA
